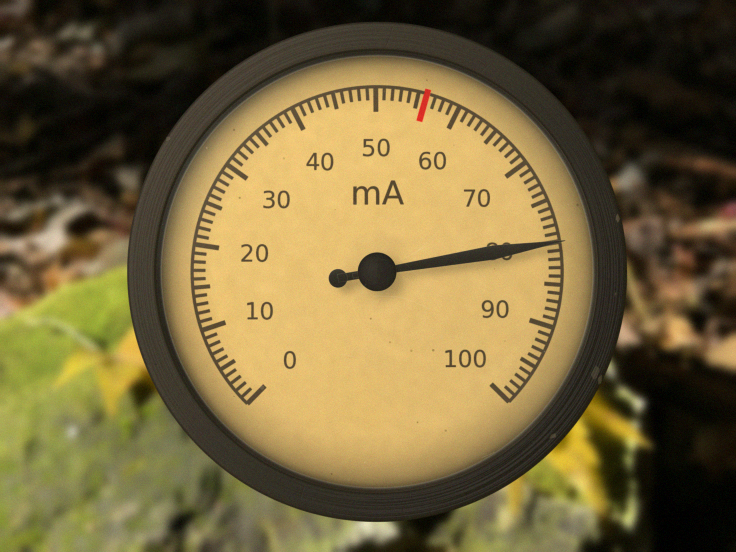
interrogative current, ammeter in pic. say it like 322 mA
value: 80 mA
